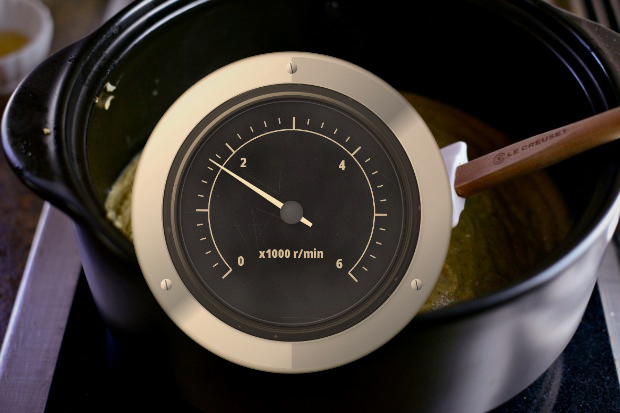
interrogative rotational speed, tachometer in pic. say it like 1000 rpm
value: 1700 rpm
